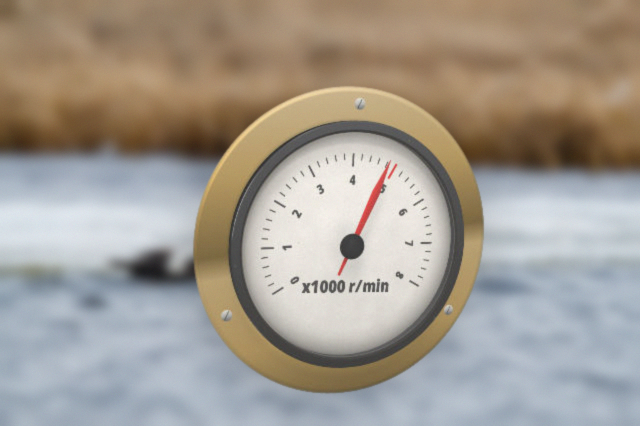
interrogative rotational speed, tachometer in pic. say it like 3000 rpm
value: 4800 rpm
